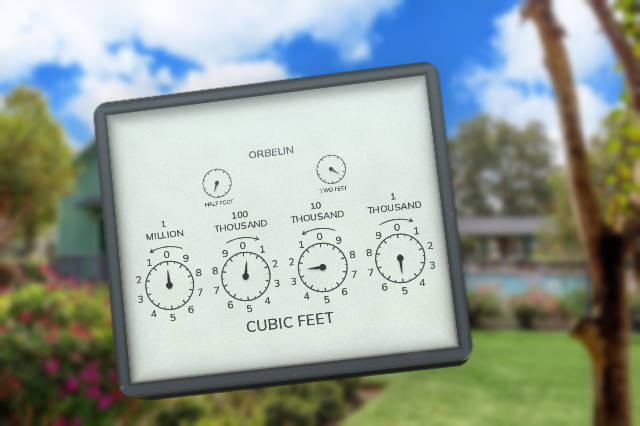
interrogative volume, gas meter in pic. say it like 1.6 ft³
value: 2500 ft³
